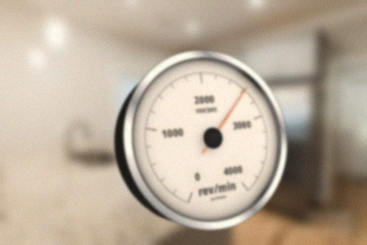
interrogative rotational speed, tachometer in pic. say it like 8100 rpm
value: 2600 rpm
